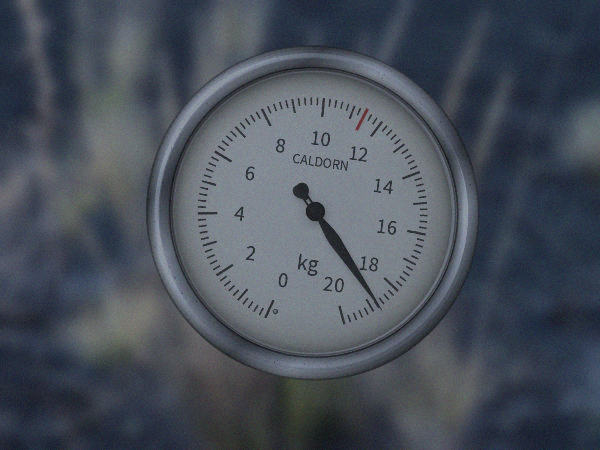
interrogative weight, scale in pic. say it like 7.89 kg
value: 18.8 kg
